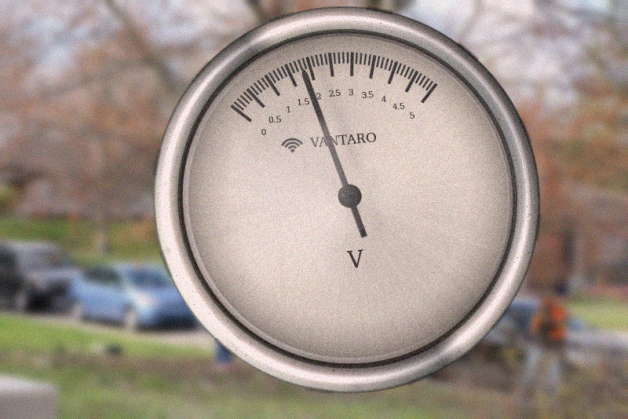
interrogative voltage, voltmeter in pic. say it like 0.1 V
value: 1.8 V
